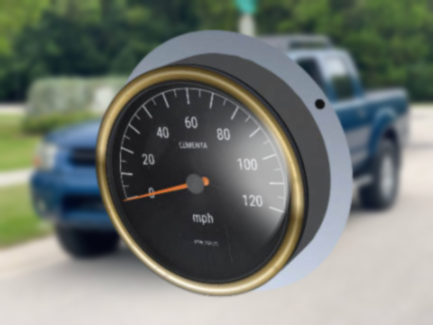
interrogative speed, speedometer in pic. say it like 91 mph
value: 0 mph
